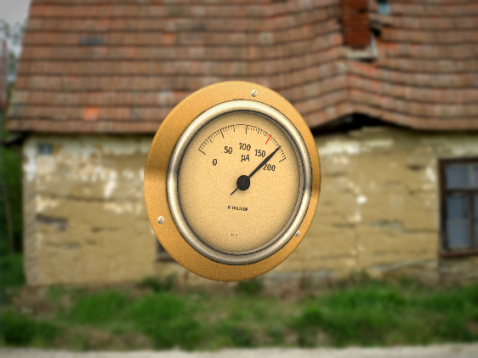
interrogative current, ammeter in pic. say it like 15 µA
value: 175 µA
